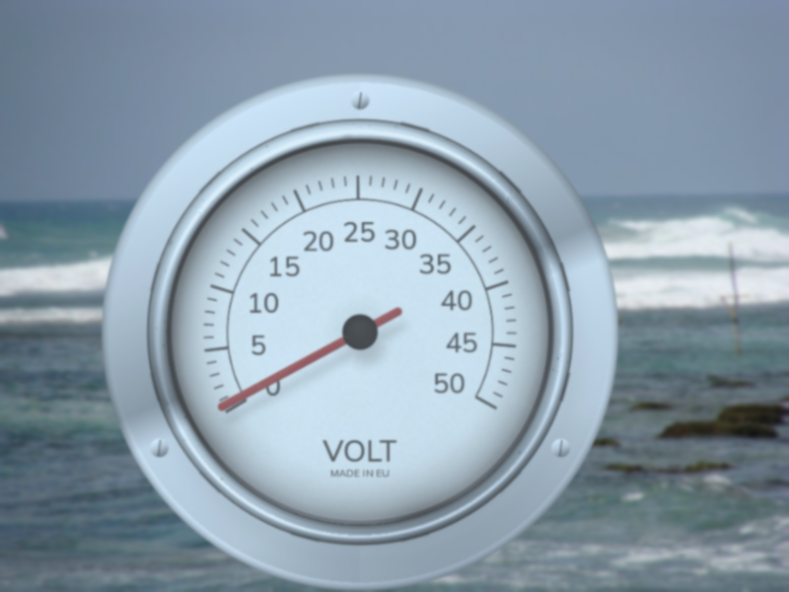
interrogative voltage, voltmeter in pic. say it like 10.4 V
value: 0.5 V
